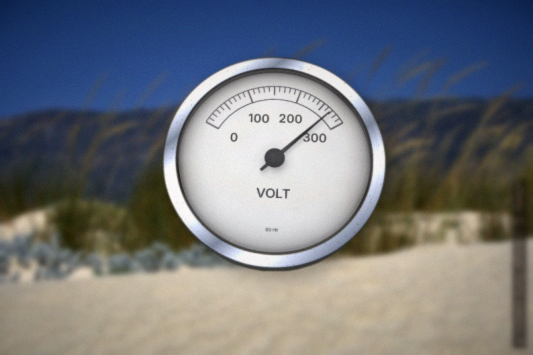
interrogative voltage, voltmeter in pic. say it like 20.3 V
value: 270 V
